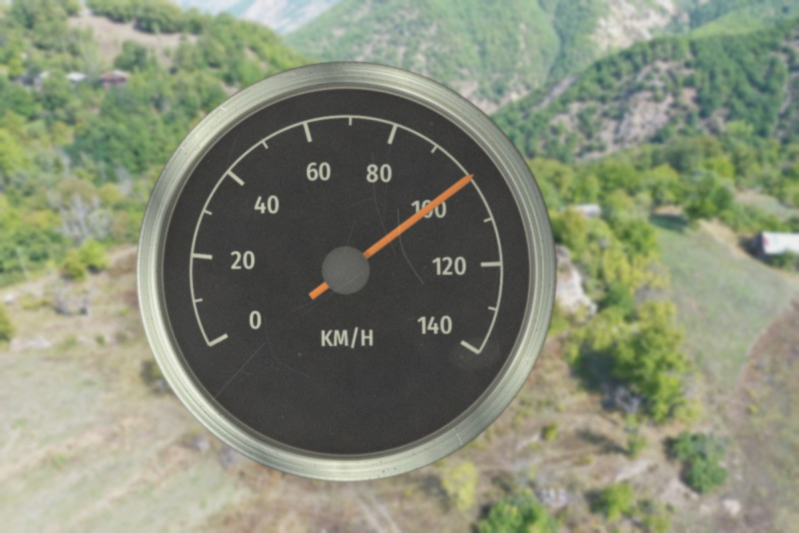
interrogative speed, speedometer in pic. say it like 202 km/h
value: 100 km/h
